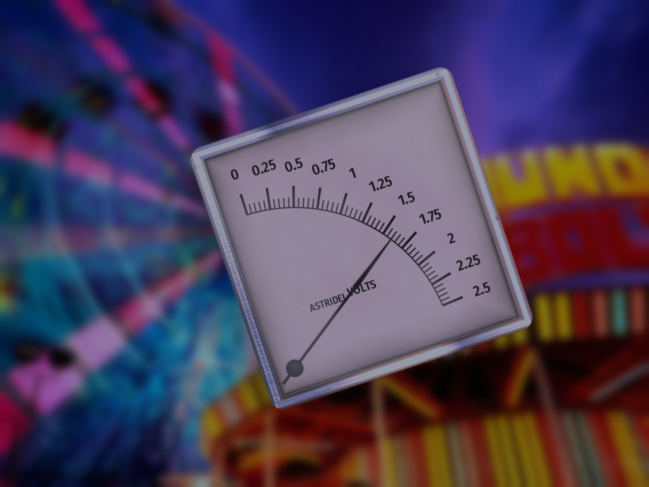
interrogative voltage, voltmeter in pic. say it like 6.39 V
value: 1.6 V
